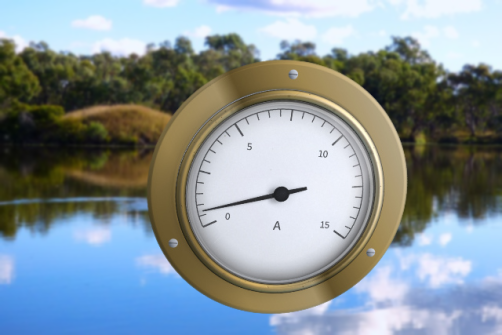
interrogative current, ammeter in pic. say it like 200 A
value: 0.75 A
